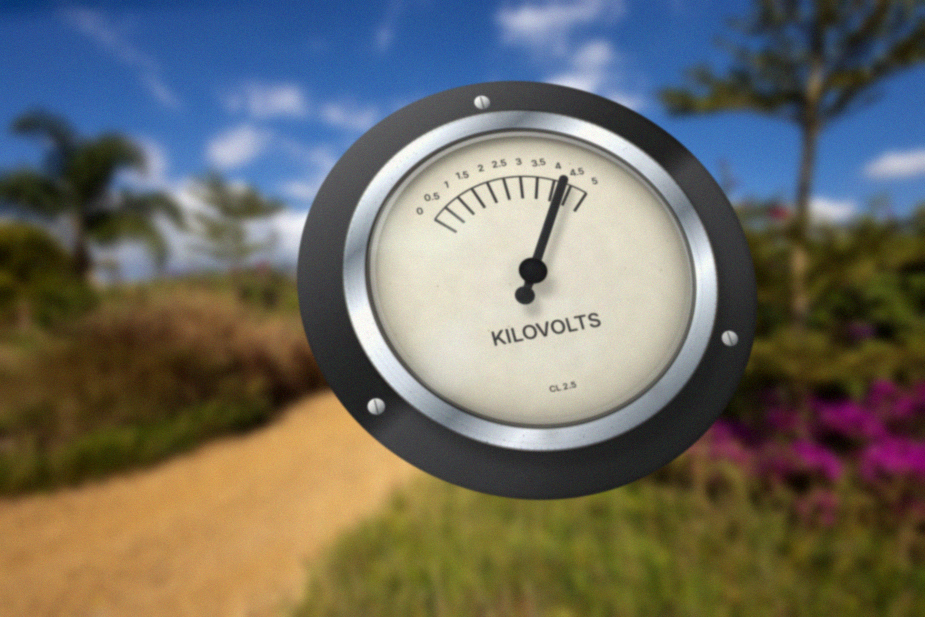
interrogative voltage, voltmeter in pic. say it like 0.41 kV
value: 4.25 kV
